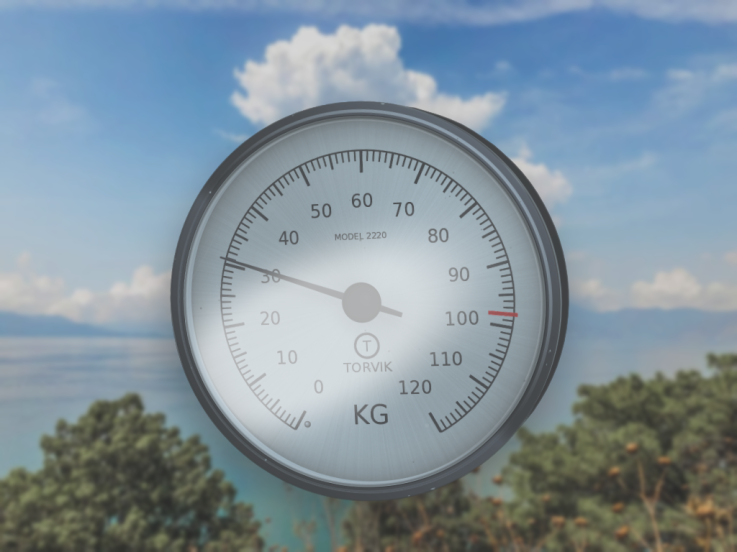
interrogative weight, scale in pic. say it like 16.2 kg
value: 31 kg
